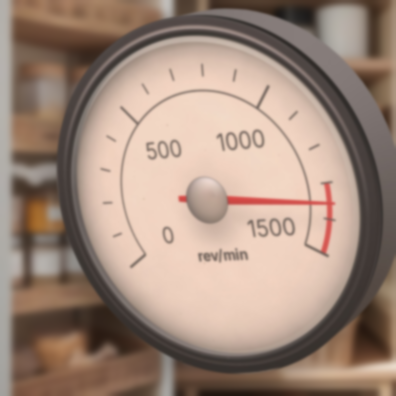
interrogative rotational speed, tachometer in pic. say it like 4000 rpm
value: 1350 rpm
